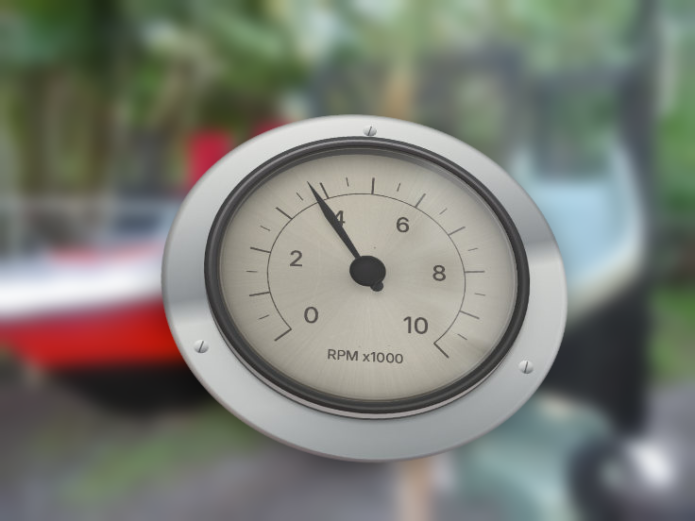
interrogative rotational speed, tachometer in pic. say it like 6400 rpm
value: 3750 rpm
